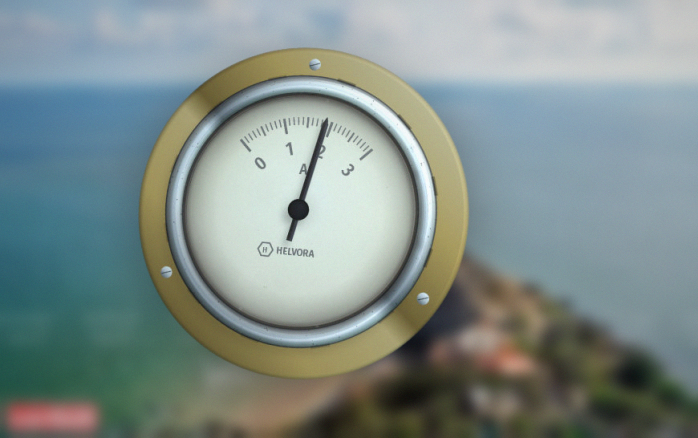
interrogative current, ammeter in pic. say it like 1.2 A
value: 1.9 A
